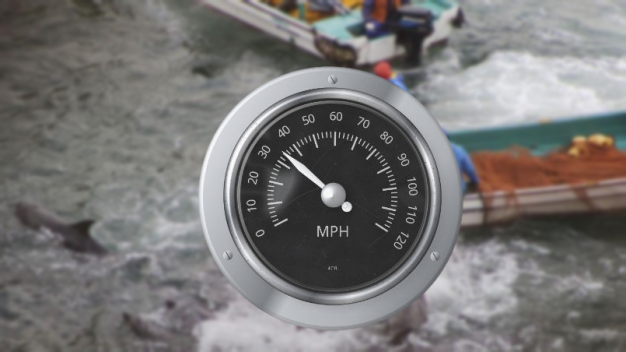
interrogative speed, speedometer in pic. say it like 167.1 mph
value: 34 mph
